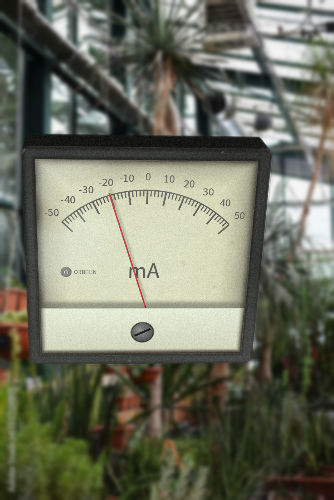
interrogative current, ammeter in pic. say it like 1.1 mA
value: -20 mA
